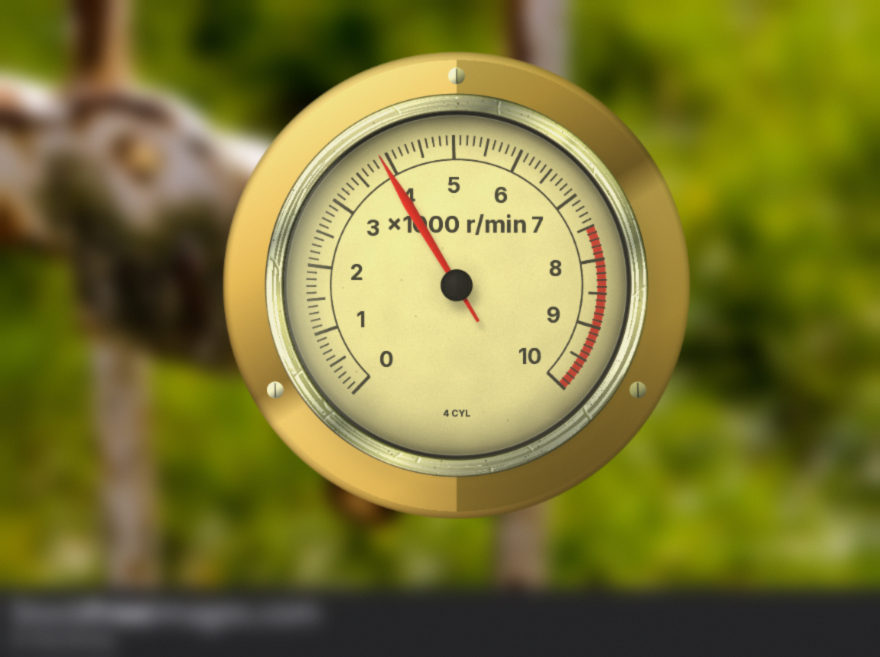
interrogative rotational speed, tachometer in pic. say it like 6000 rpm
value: 3900 rpm
